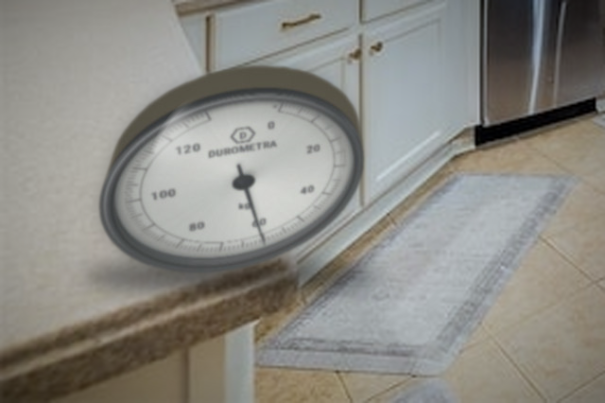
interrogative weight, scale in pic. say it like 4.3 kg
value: 60 kg
